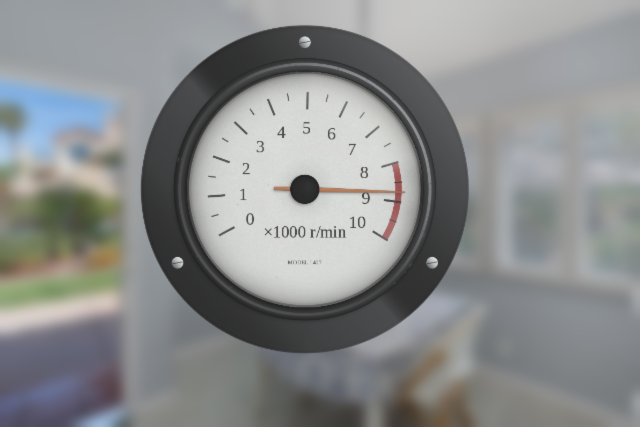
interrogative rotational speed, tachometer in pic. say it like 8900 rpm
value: 8750 rpm
